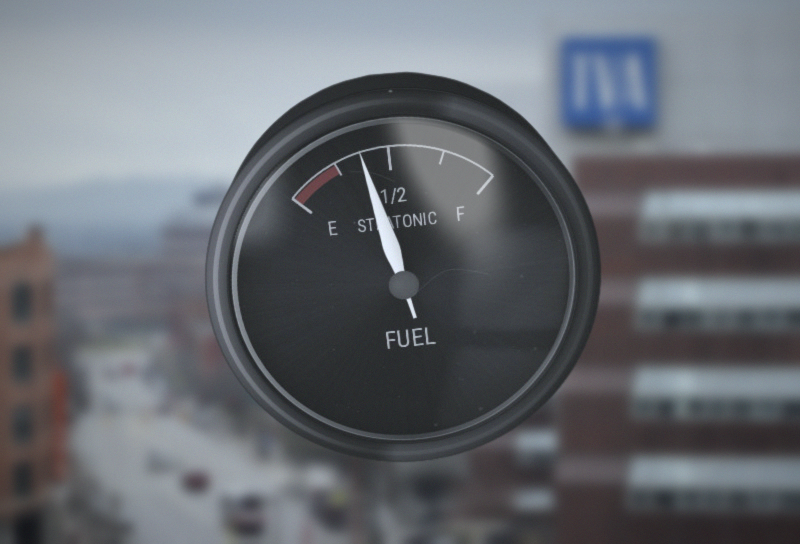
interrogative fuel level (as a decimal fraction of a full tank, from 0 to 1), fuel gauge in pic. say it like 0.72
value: 0.375
